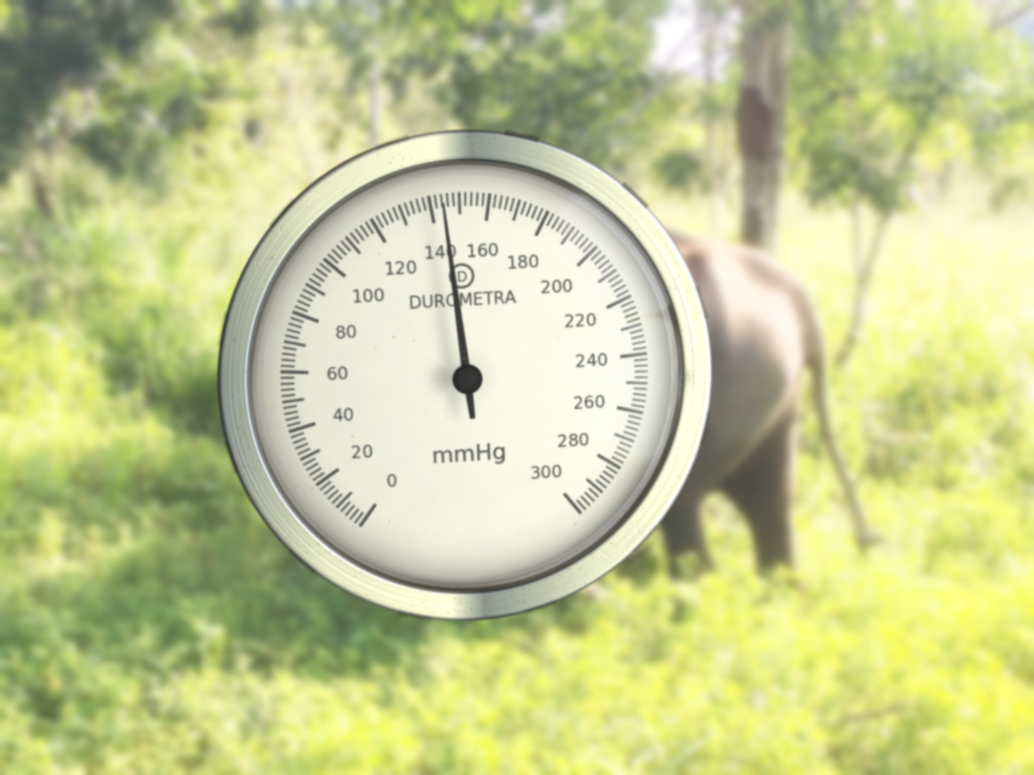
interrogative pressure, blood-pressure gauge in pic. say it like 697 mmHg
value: 144 mmHg
